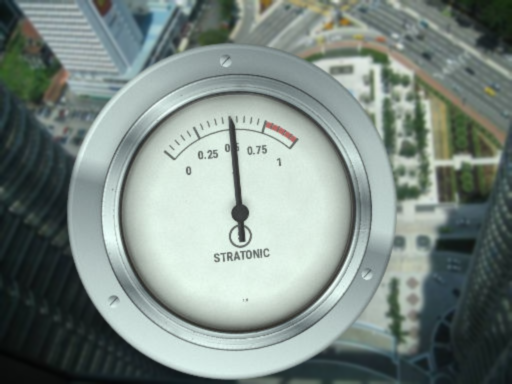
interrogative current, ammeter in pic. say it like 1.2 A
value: 0.5 A
